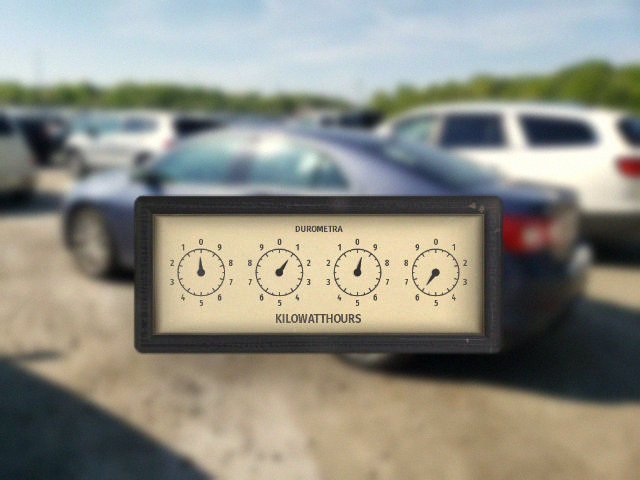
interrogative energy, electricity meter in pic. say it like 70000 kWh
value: 96 kWh
